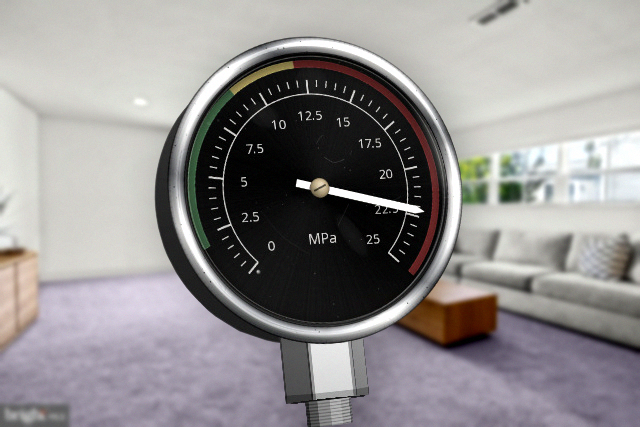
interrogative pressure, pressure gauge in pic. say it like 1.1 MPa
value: 22.25 MPa
